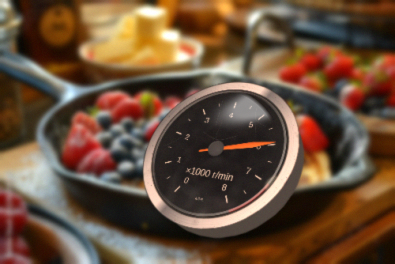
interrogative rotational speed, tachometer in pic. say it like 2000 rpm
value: 6000 rpm
